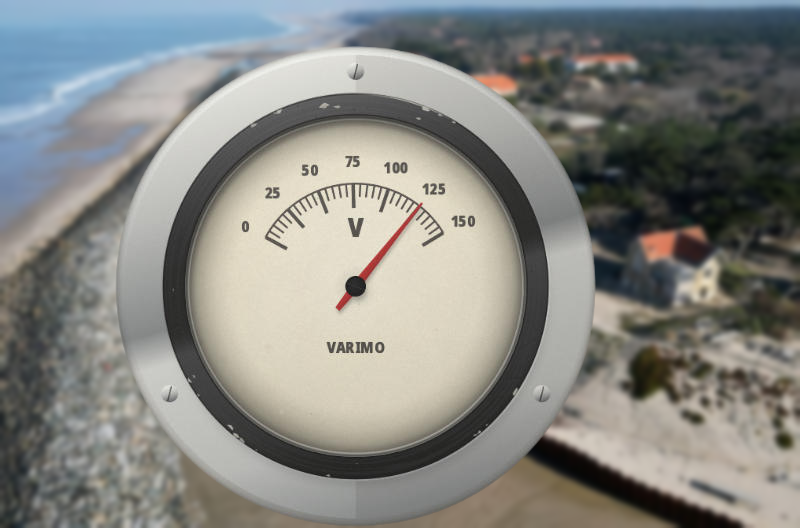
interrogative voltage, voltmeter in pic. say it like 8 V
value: 125 V
